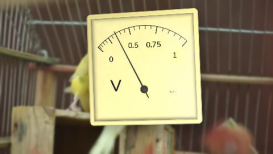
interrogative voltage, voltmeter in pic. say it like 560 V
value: 0.35 V
